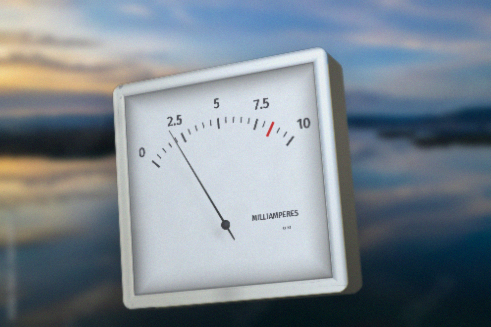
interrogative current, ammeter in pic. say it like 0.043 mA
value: 2 mA
